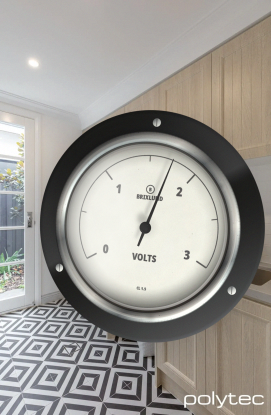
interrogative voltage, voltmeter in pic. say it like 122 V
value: 1.75 V
